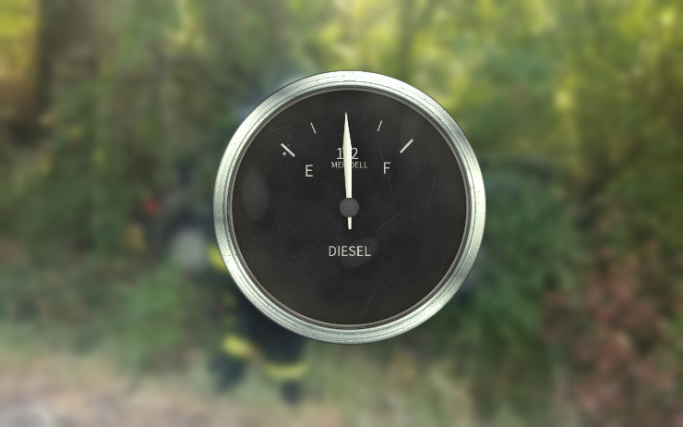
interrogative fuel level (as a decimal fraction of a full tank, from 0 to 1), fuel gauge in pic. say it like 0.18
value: 0.5
